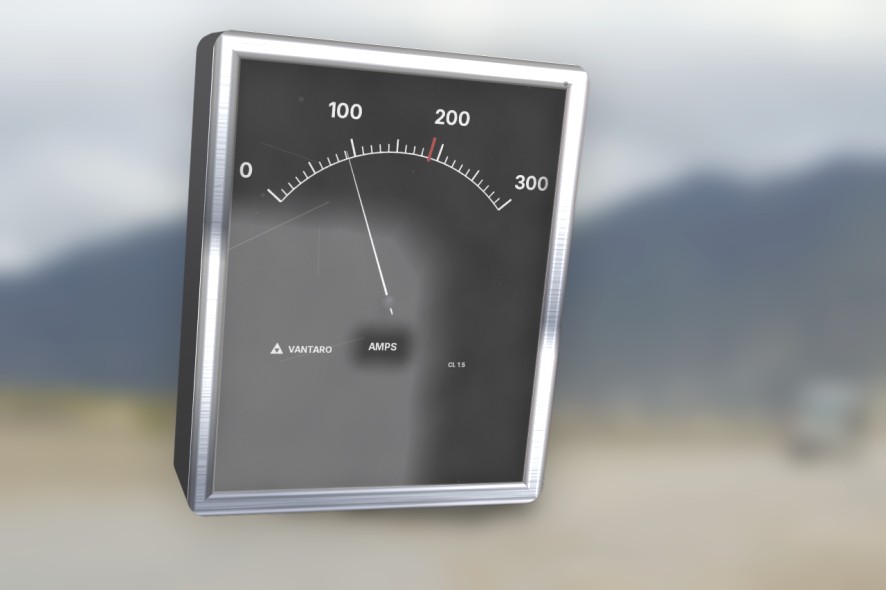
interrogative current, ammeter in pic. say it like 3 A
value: 90 A
